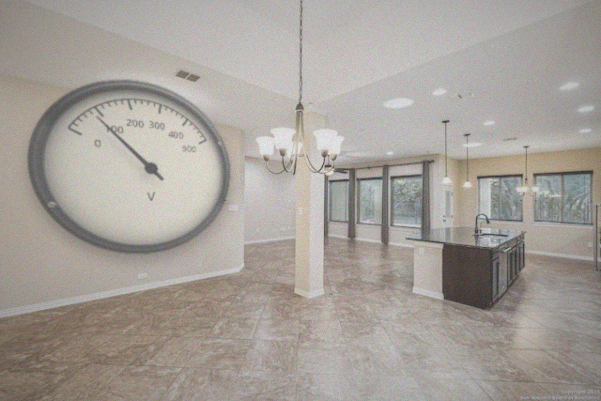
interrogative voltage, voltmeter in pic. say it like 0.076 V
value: 80 V
